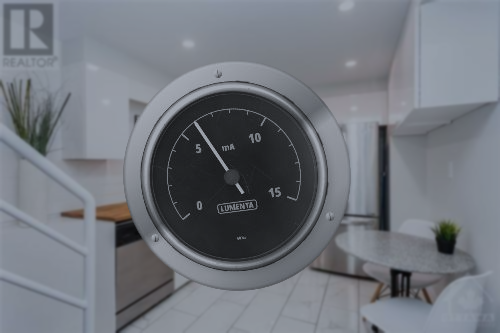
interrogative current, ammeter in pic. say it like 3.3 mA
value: 6 mA
